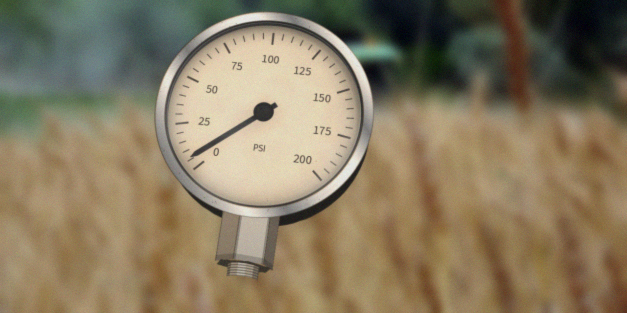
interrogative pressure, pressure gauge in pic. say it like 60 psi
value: 5 psi
